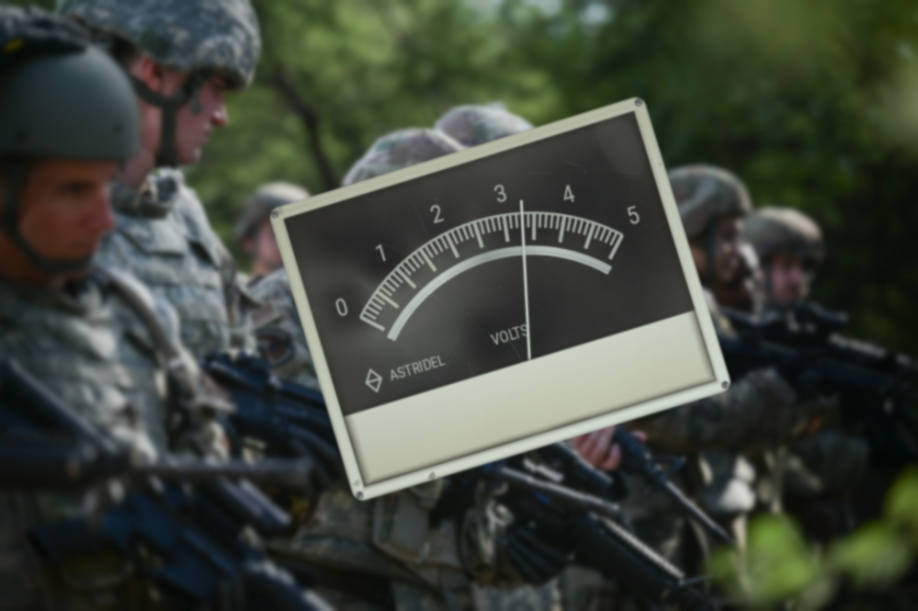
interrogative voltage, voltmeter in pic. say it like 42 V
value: 3.3 V
